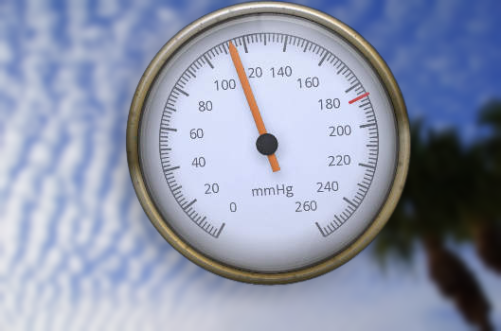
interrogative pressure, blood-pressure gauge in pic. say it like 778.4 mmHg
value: 114 mmHg
